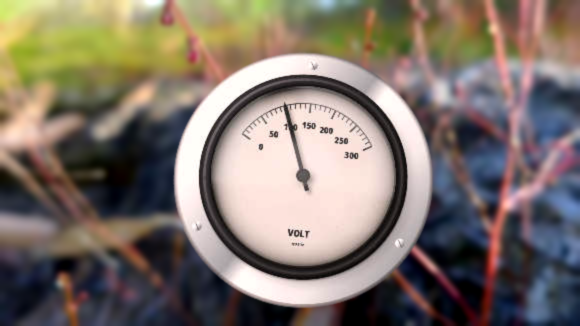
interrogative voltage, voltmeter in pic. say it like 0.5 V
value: 100 V
